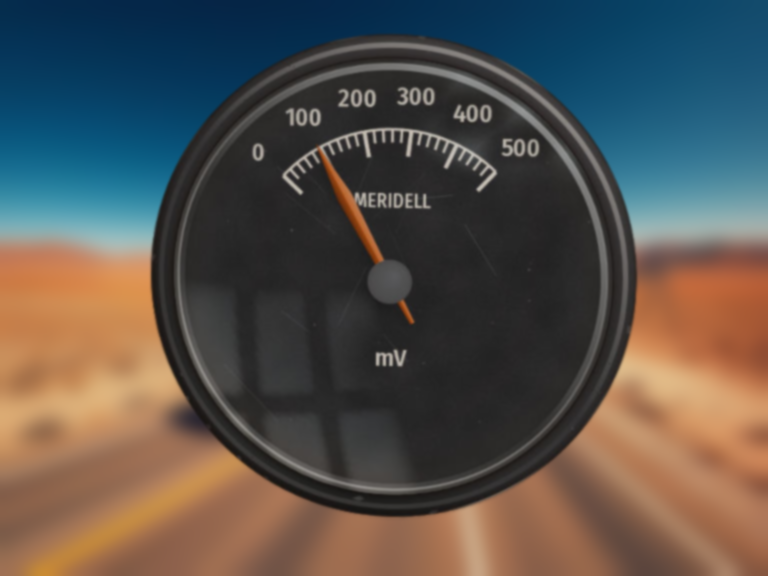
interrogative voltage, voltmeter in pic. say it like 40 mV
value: 100 mV
